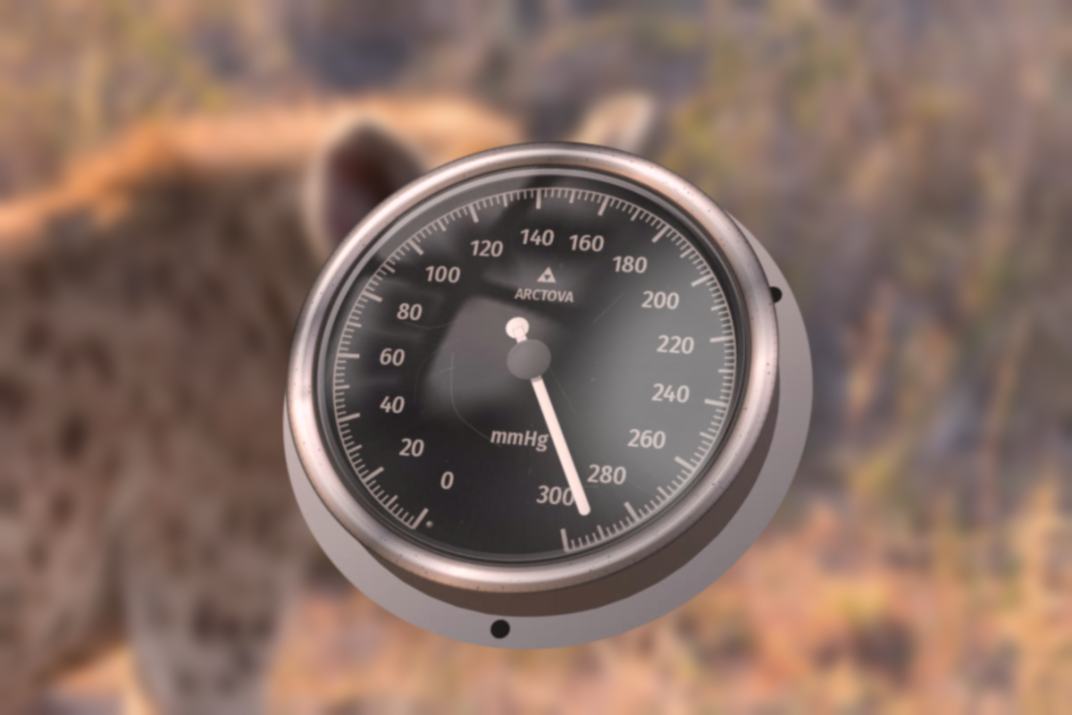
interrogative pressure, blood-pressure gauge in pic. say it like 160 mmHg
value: 292 mmHg
